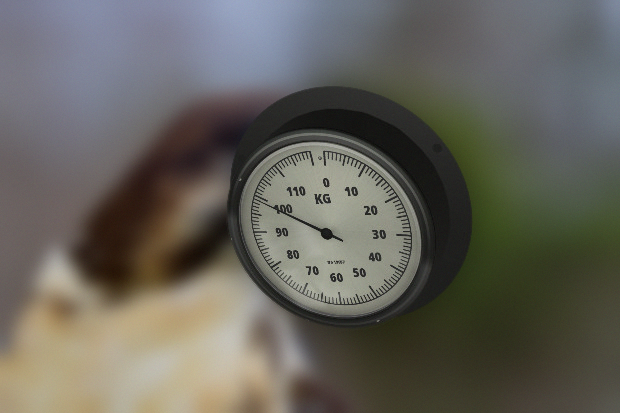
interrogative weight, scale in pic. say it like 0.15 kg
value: 100 kg
